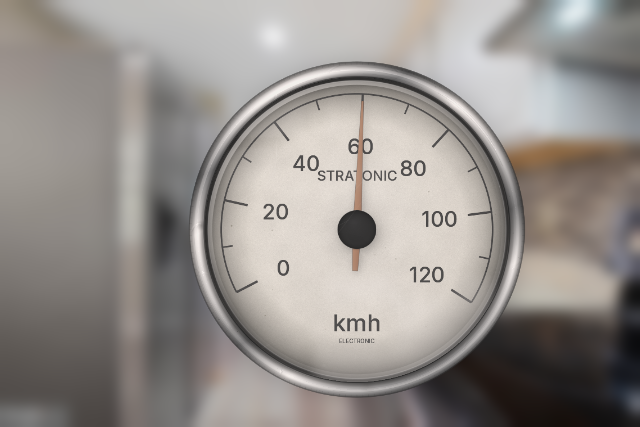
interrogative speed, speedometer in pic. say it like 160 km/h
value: 60 km/h
